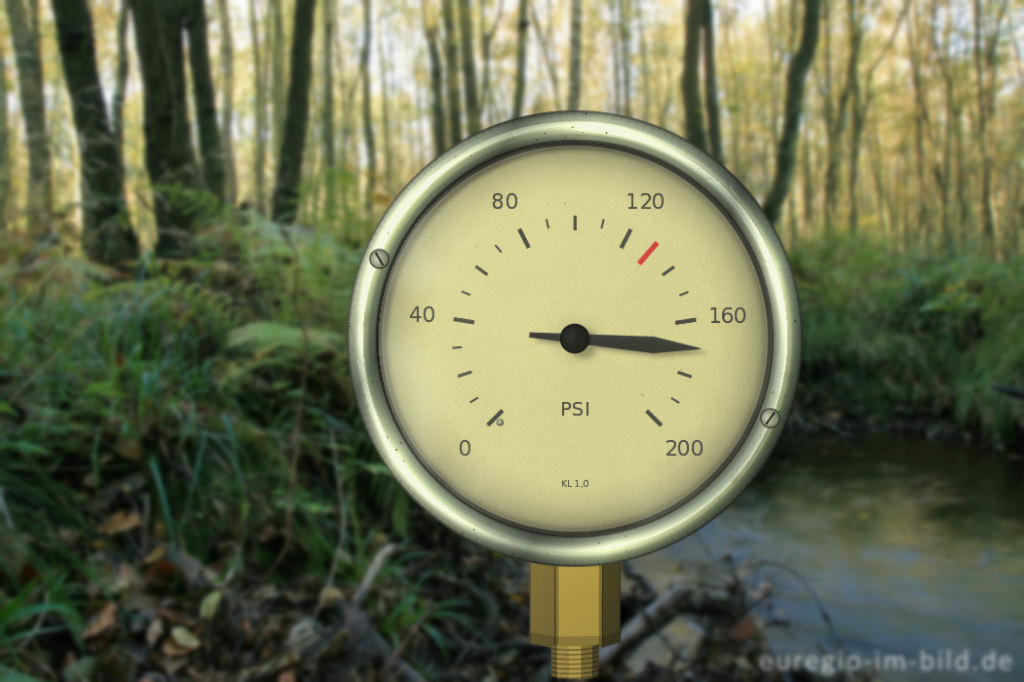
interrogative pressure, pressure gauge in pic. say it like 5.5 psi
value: 170 psi
